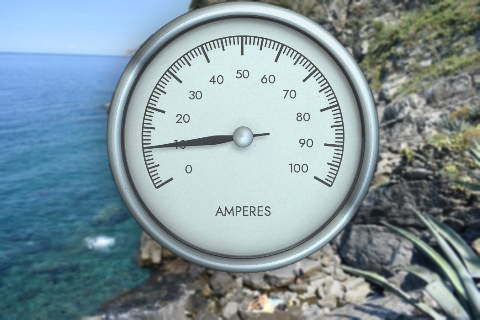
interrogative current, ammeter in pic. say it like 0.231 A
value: 10 A
